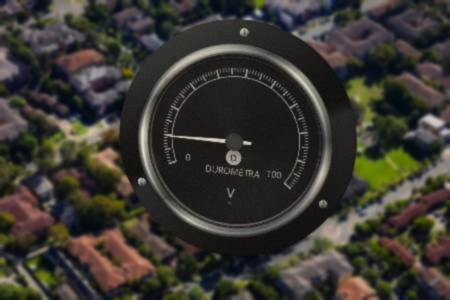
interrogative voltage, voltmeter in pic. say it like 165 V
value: 10 V
